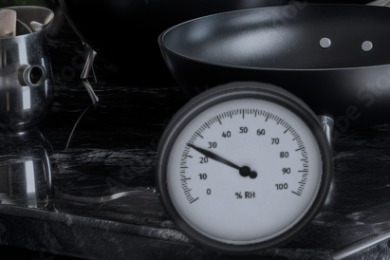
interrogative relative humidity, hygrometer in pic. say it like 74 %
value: 25 %
